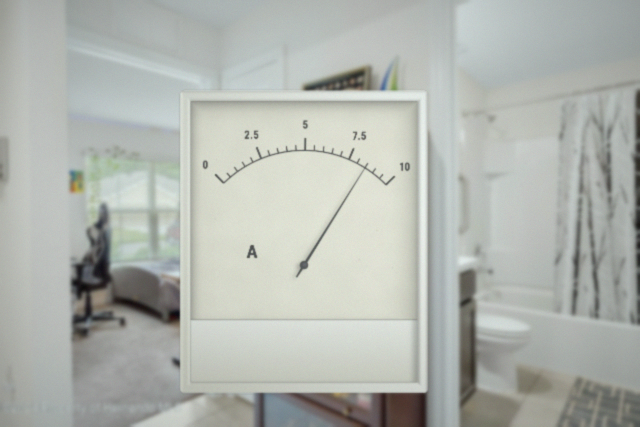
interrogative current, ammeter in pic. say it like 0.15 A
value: 8.5 A
